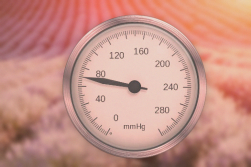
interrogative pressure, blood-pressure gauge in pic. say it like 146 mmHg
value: 70 mmHg
